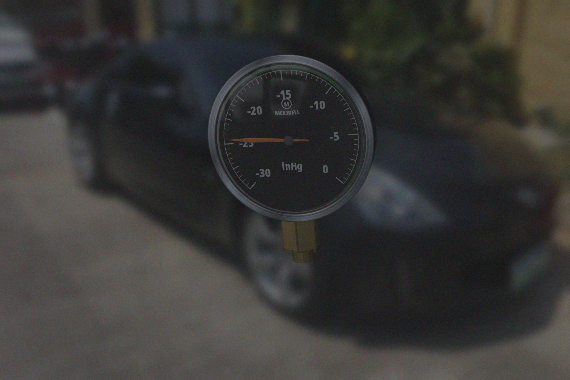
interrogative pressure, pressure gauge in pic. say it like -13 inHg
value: -24.5 inHg
